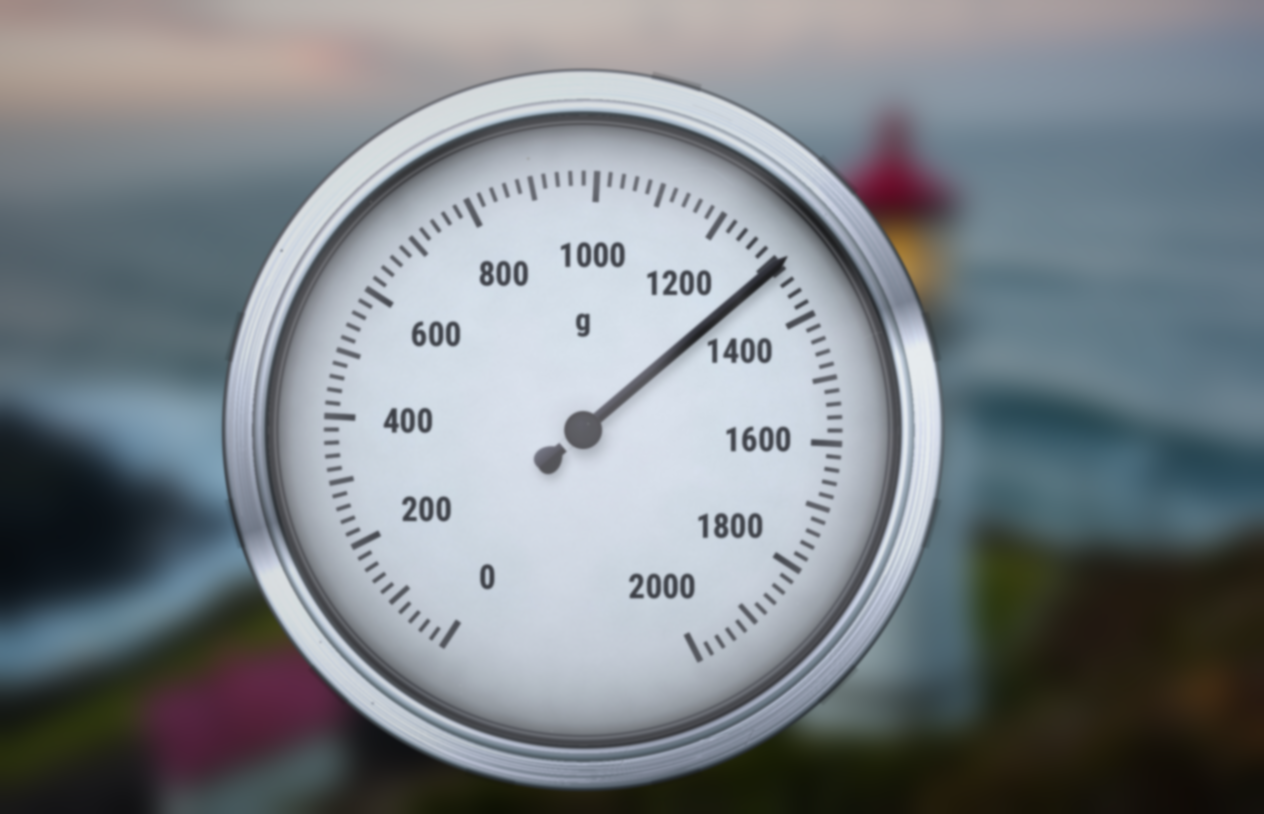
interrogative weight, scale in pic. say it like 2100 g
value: 1310 g
